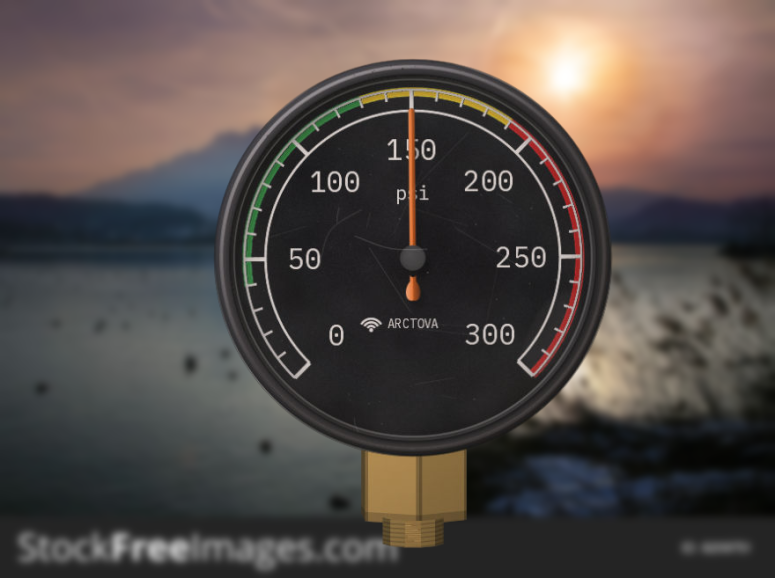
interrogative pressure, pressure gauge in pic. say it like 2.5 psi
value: 150 psi
